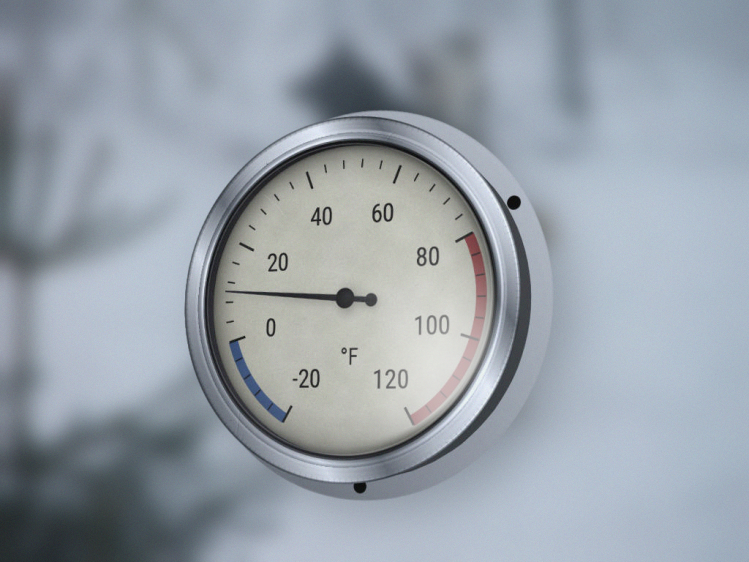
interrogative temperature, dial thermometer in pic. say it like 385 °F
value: 10 °F
